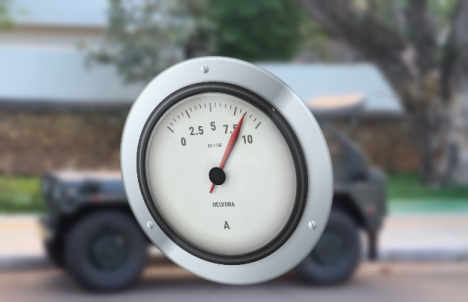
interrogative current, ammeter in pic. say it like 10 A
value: 8.5 A
